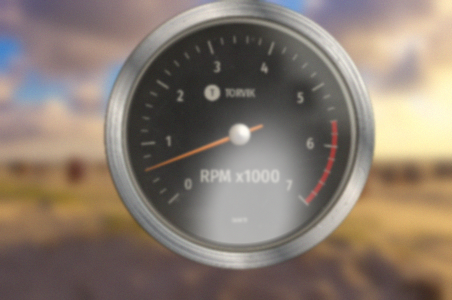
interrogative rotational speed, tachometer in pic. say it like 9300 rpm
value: 600 rpm
